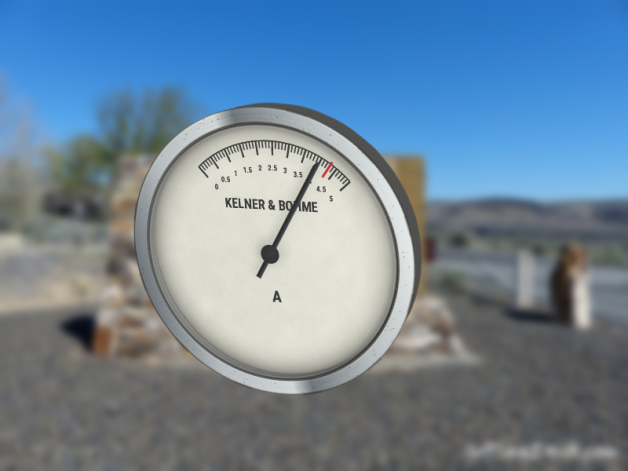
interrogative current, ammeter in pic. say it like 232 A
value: 4 A
